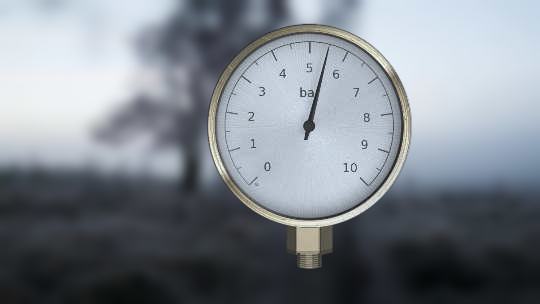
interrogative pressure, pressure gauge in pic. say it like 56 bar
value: 5.5 bar
